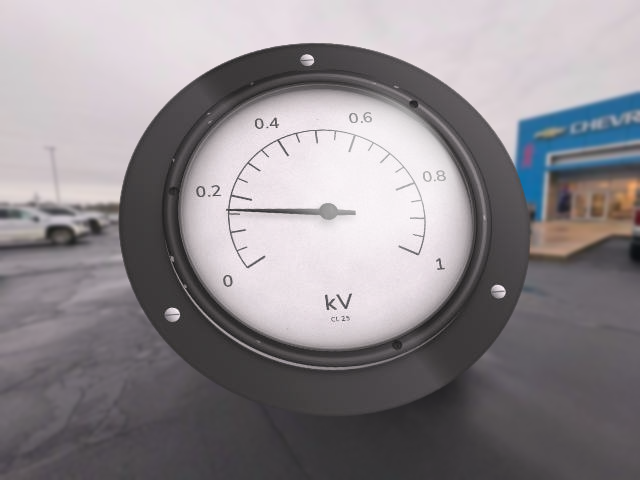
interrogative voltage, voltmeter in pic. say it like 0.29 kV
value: 0.15 kV
